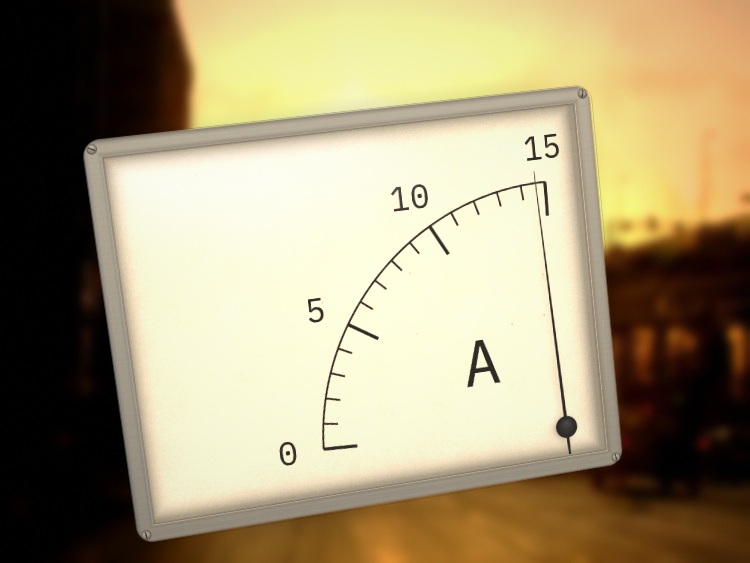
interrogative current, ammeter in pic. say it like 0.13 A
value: 14.5 A
